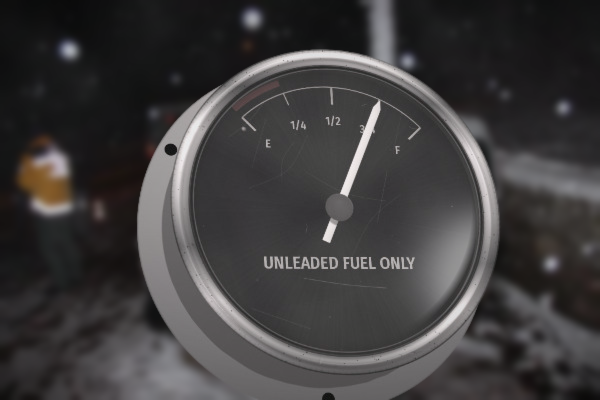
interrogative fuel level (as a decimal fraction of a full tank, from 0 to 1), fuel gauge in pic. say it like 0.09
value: 0.75
